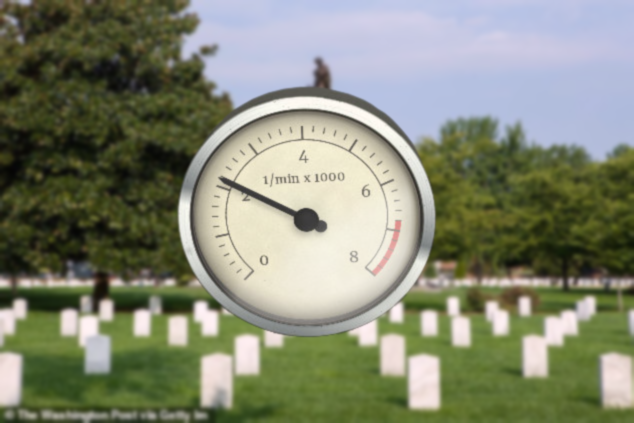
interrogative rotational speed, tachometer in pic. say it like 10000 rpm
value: 2200 rpm
